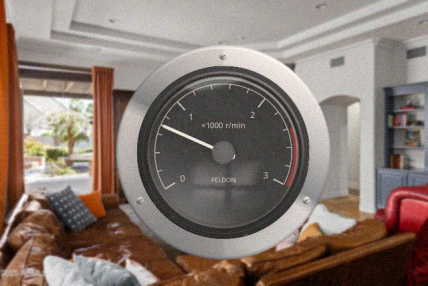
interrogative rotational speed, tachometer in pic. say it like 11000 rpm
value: 700 rpm
